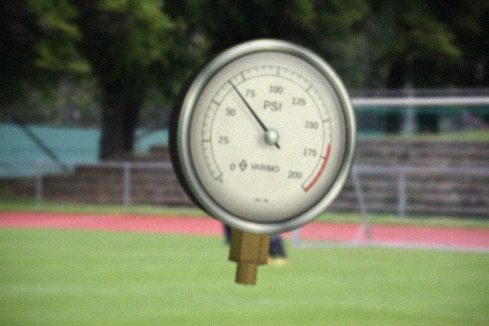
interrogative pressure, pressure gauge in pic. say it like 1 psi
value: 65 psi
